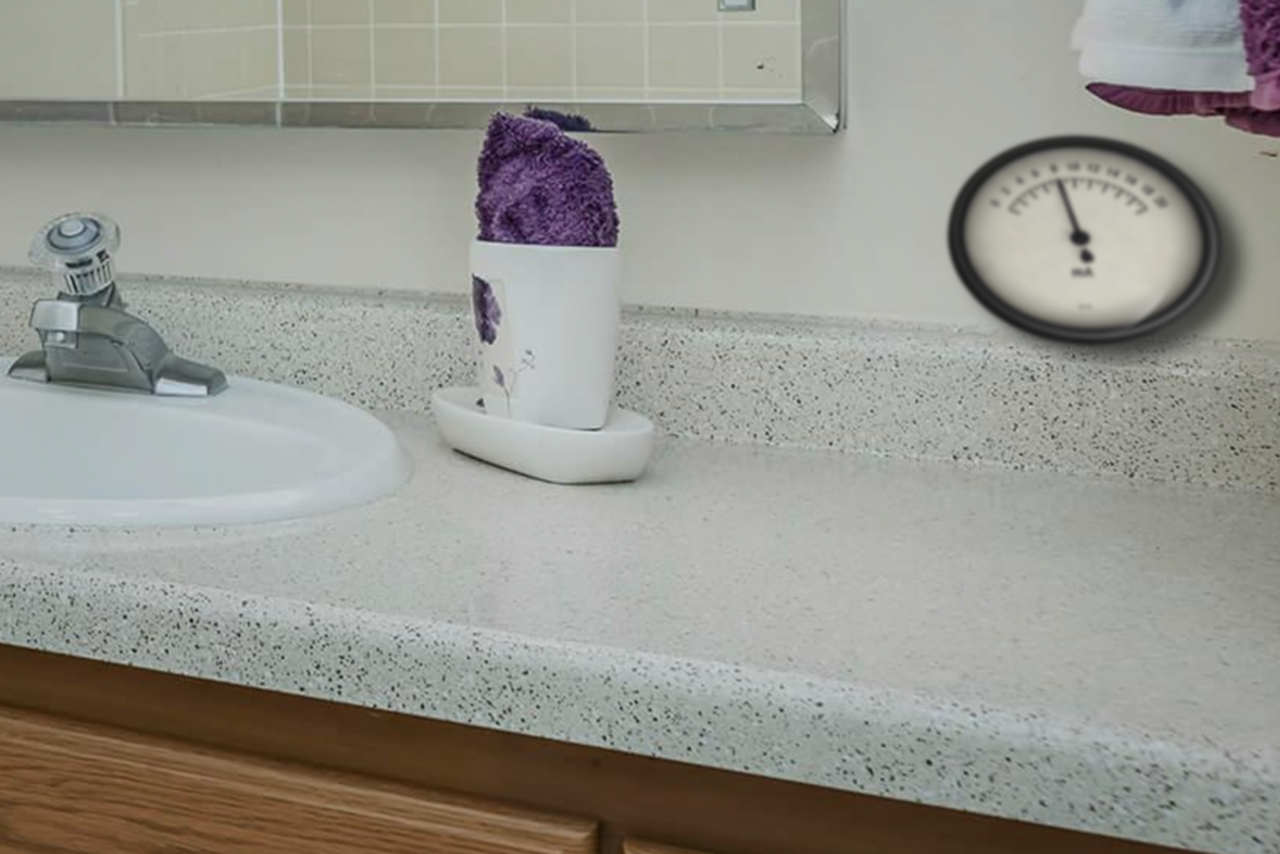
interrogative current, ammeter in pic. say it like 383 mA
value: 8 mA
